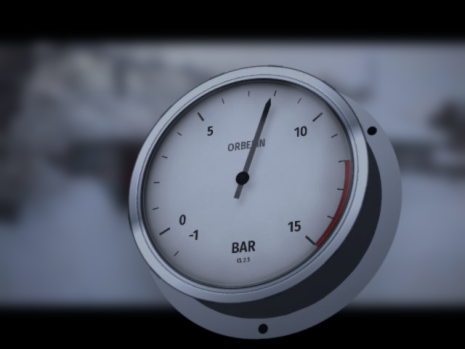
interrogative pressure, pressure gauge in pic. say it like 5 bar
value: 8 bar
